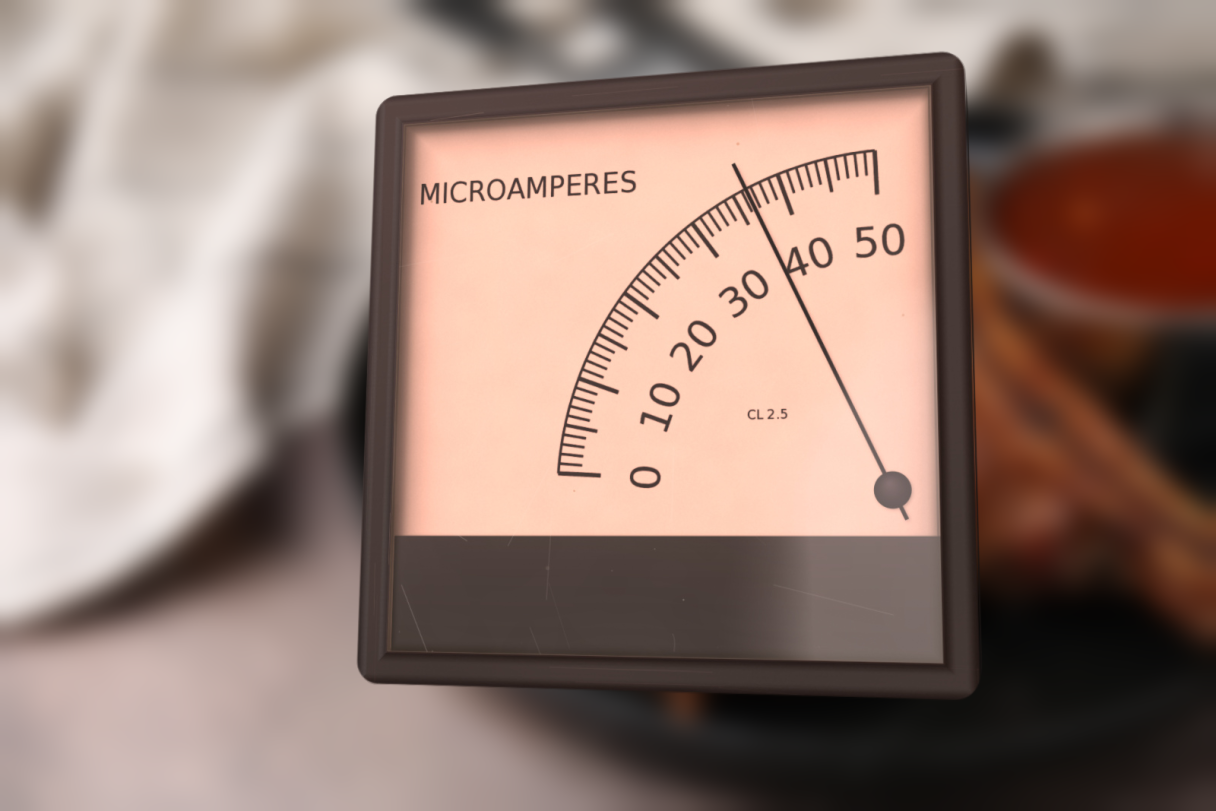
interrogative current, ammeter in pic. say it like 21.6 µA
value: 36.5 µA
